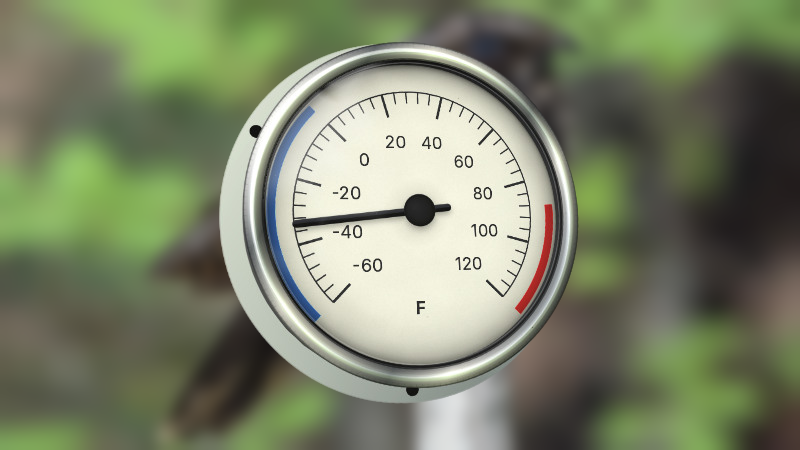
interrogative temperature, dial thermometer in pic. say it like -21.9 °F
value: -34 °F
